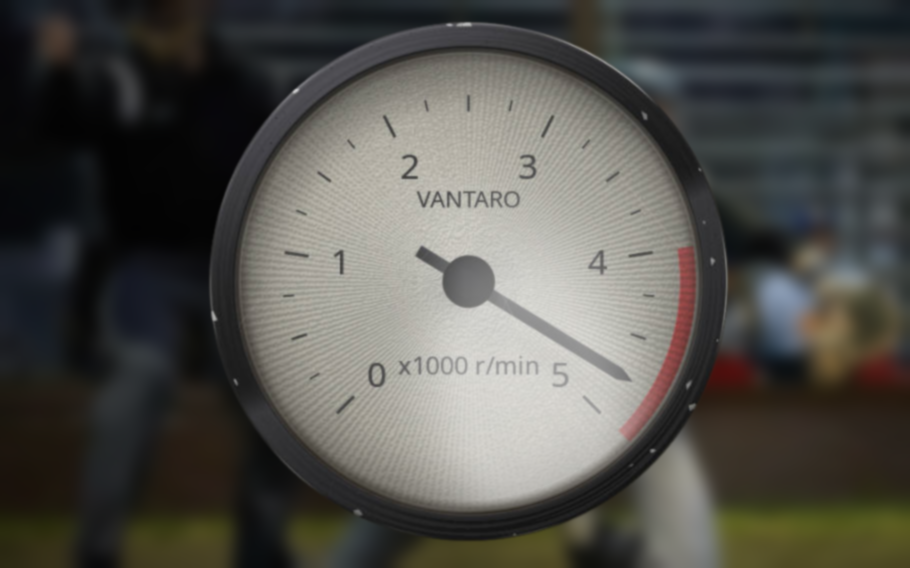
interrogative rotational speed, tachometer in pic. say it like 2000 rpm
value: 4750 rpm
